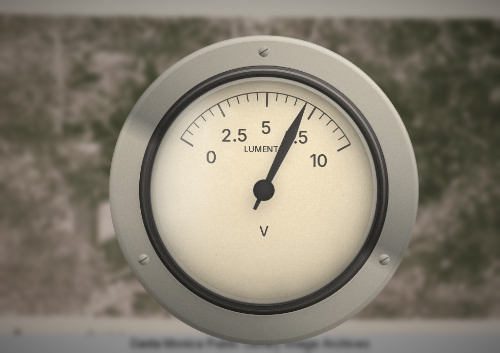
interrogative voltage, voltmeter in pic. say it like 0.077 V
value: 7 V
